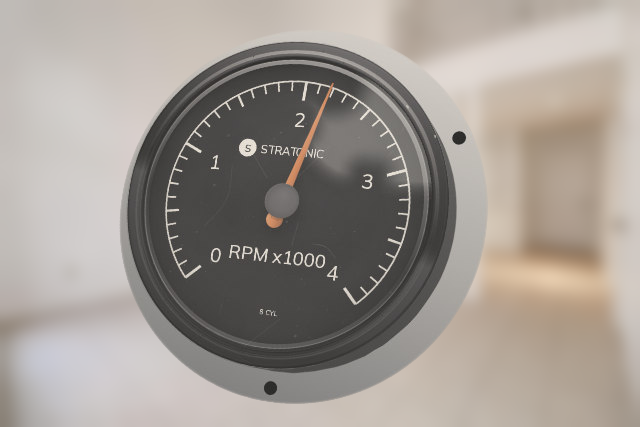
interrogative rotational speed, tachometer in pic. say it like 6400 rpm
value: 2200 rpm
